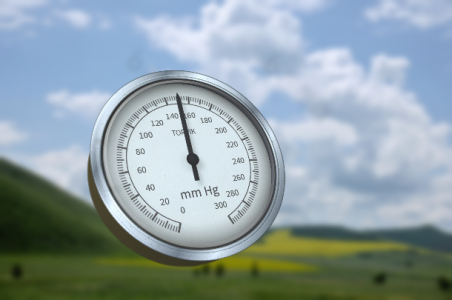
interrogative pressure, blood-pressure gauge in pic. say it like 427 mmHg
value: 150 mmHg
